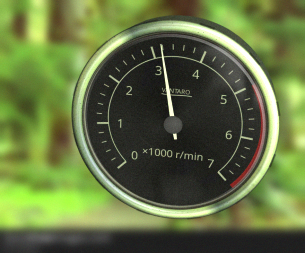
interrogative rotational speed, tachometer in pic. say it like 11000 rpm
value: 3200 rpm
